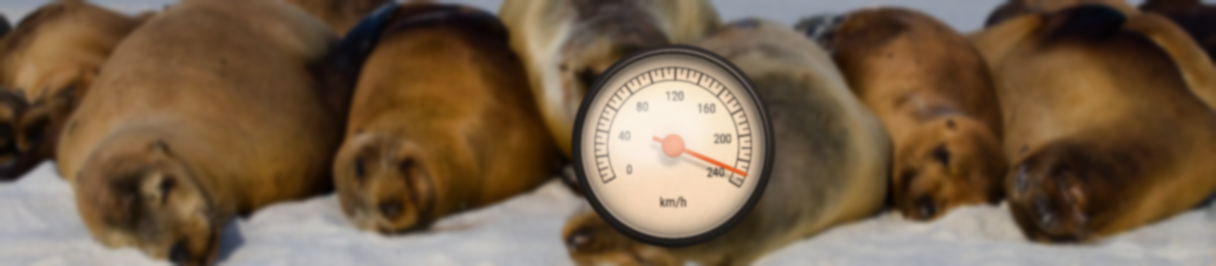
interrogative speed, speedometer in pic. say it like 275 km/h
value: 230 km/h
